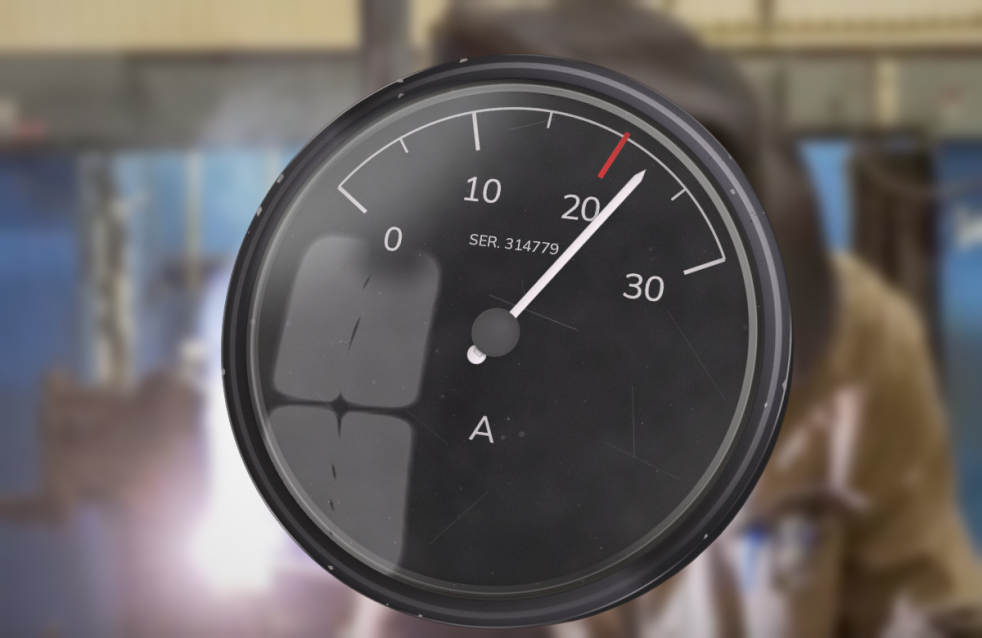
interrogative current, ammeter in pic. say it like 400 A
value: 22.5 A
